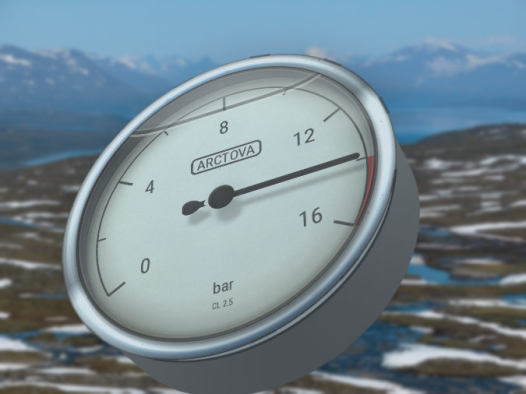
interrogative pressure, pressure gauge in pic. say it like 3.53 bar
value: 14 bar
